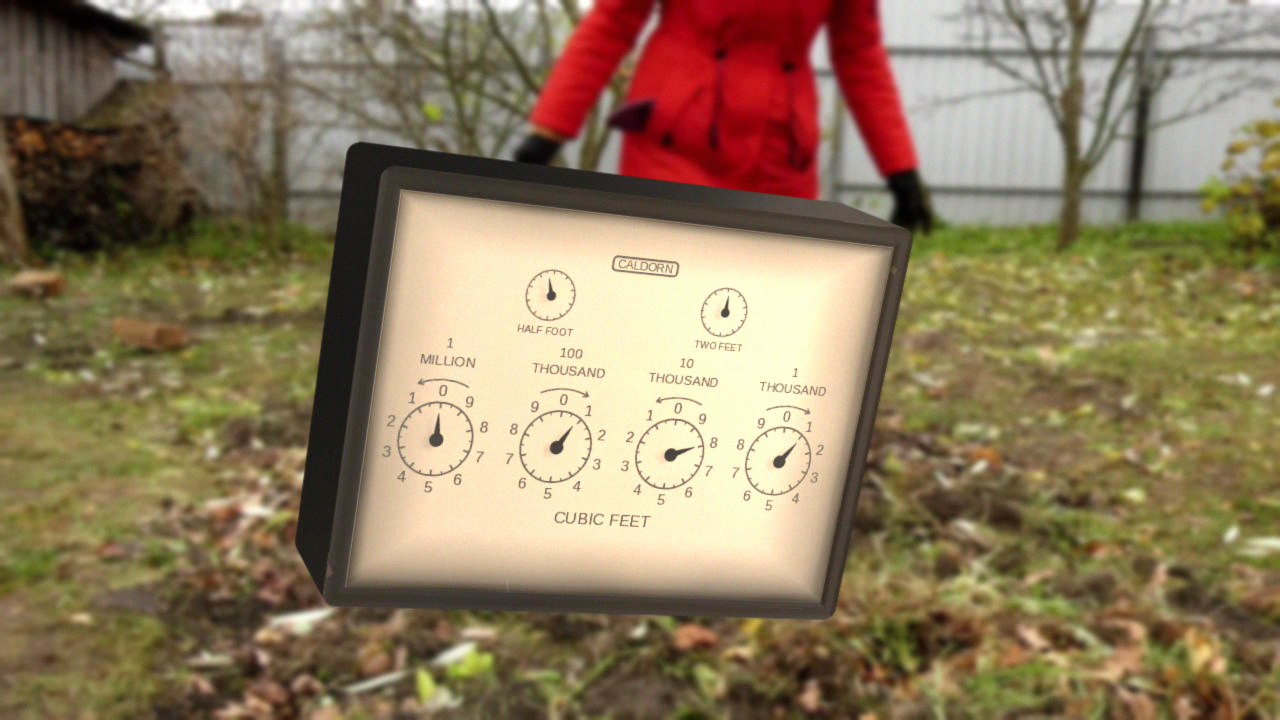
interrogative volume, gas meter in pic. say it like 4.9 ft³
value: 8100 ft³
